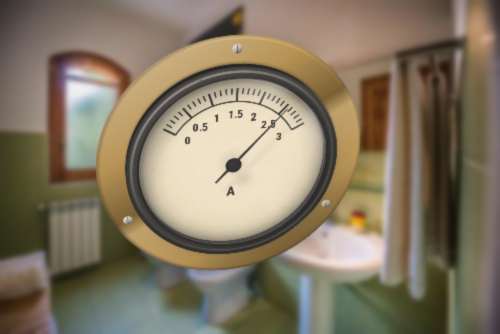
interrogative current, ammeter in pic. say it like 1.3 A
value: 2.5 A
